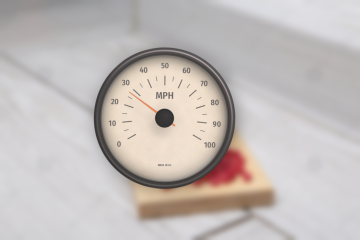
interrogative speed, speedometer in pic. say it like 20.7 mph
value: 27.5 mph
